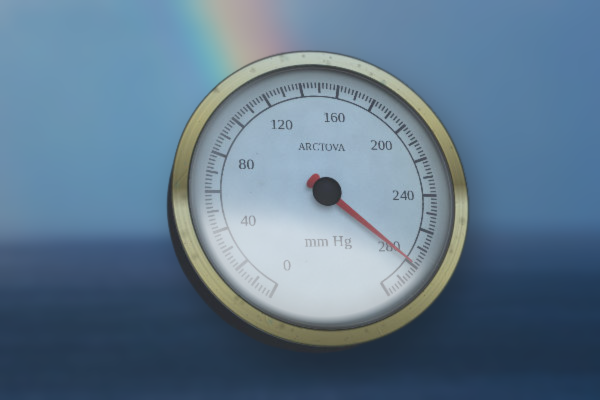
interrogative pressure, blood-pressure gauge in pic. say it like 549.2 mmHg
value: 280 mmHg
